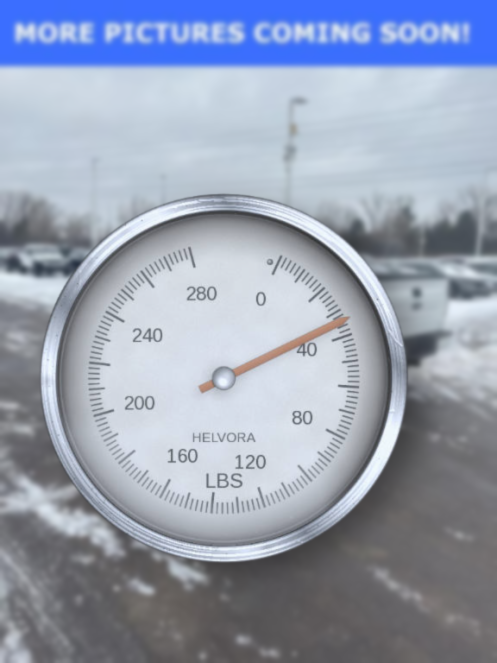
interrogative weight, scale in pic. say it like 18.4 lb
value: 34 lb
